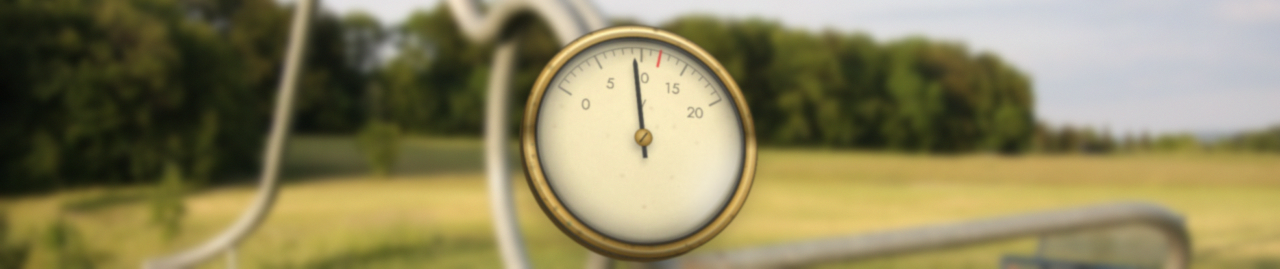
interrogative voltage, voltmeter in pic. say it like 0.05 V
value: 9 V
